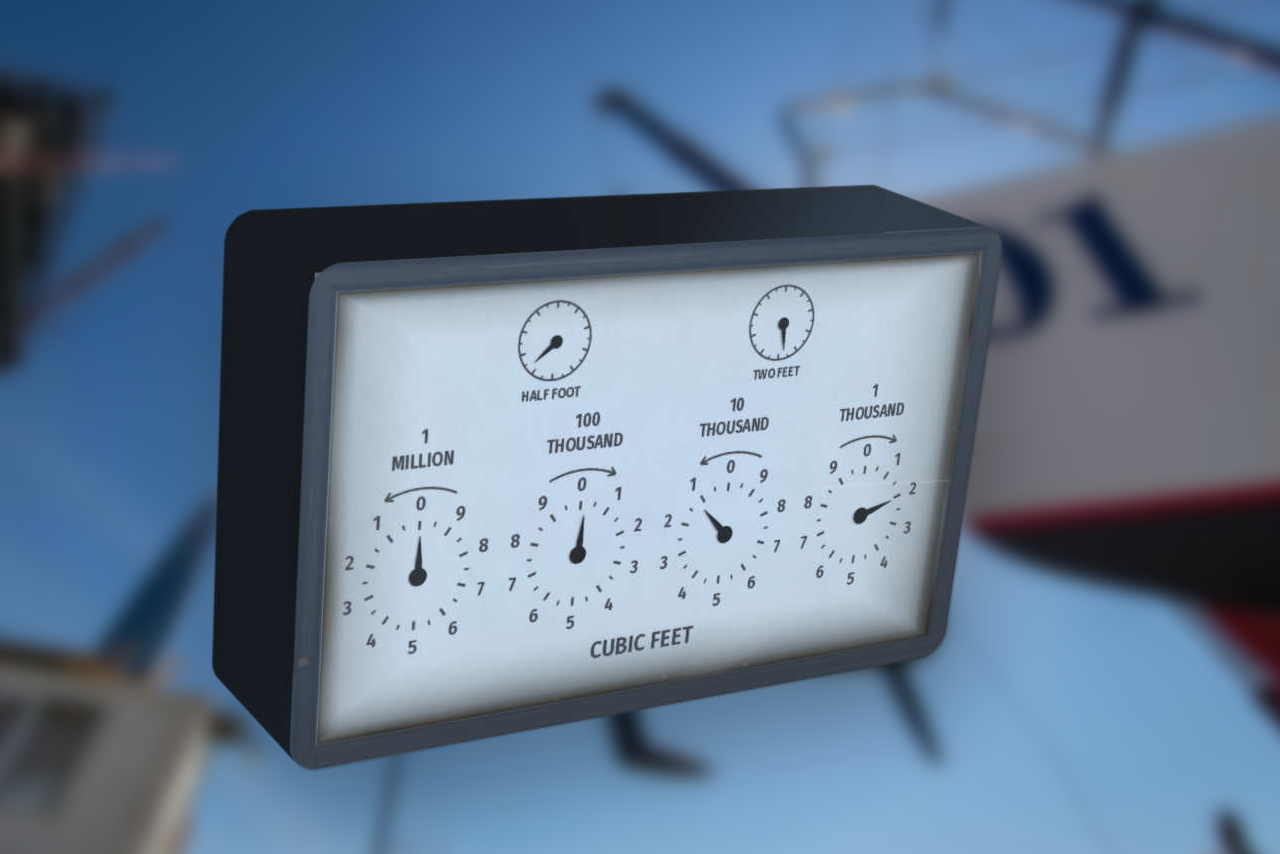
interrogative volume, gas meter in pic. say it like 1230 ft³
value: 1200 ft³
